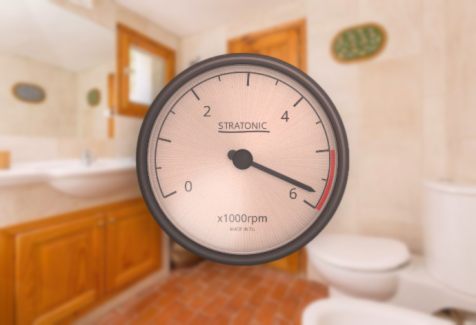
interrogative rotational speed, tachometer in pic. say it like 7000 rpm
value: 5750 rpm
